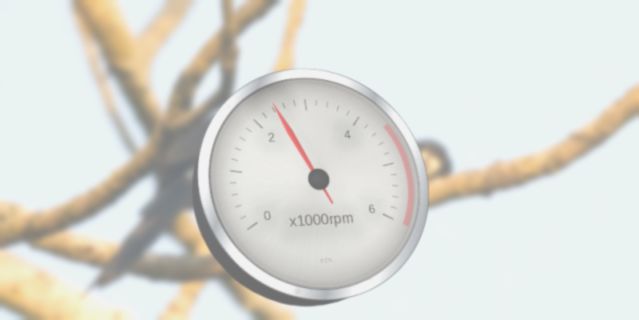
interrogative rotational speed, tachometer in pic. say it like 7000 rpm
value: 2400 rpm
